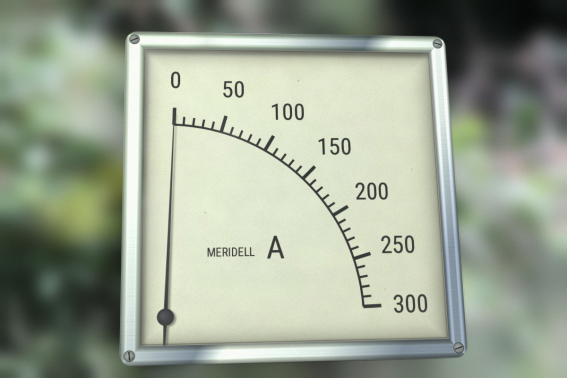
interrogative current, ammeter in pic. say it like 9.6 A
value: 0 A
